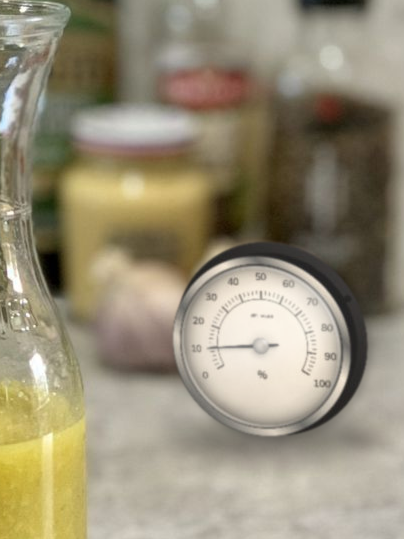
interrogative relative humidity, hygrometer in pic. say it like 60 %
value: 10 %
